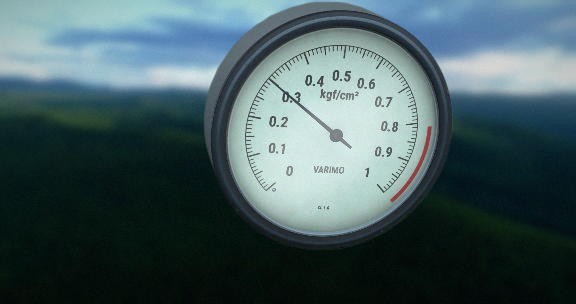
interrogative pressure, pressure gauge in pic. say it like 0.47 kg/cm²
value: 0.3 kg/cm²
